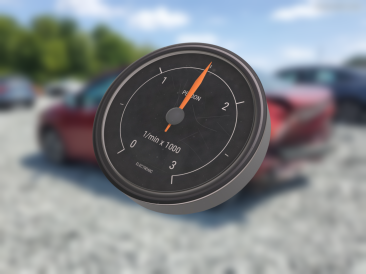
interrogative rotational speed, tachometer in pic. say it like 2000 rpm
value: 1500 rpm
